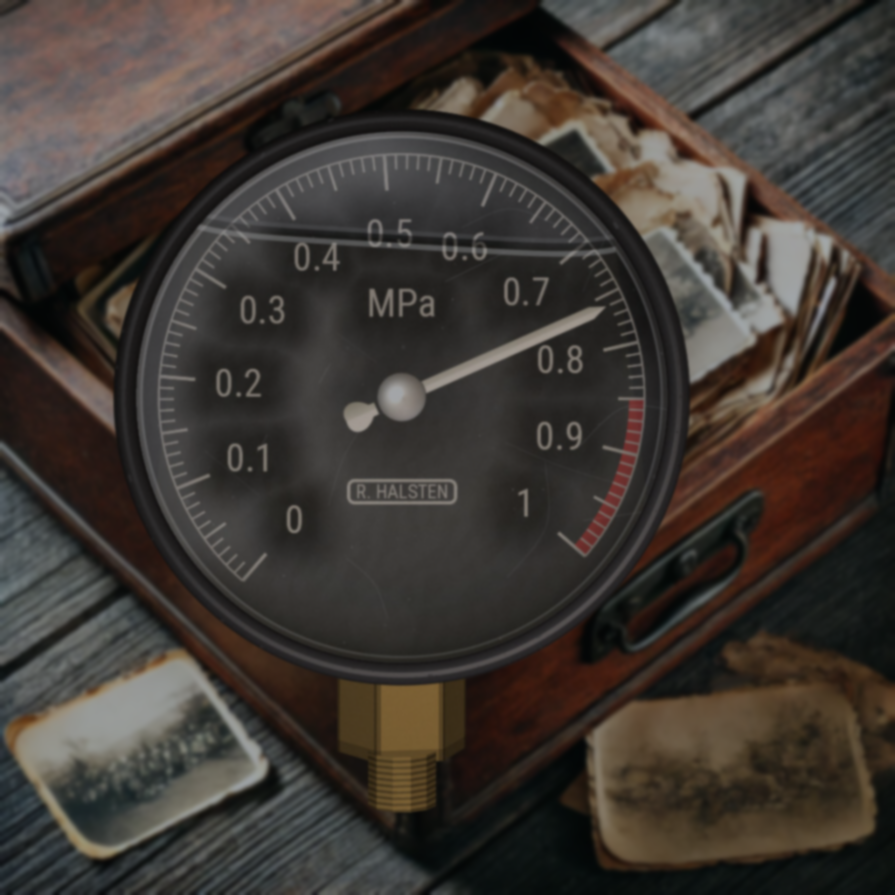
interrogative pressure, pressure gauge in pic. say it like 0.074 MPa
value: 0.76 MPa
